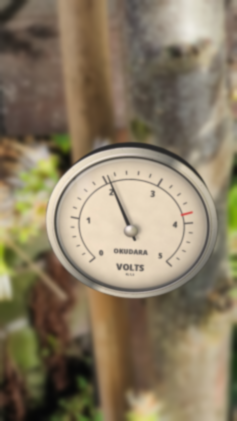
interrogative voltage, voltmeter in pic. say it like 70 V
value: 2.1 V
